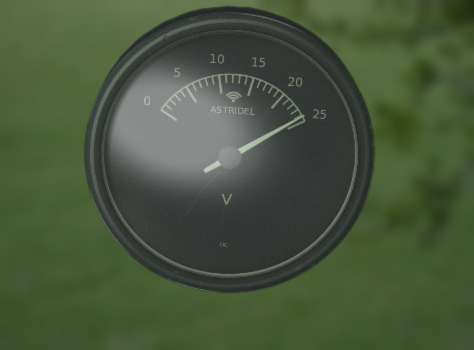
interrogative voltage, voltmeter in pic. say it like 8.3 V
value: 24 V
